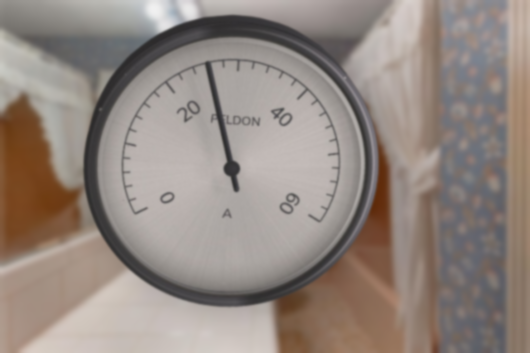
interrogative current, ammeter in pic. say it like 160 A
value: 26 A
